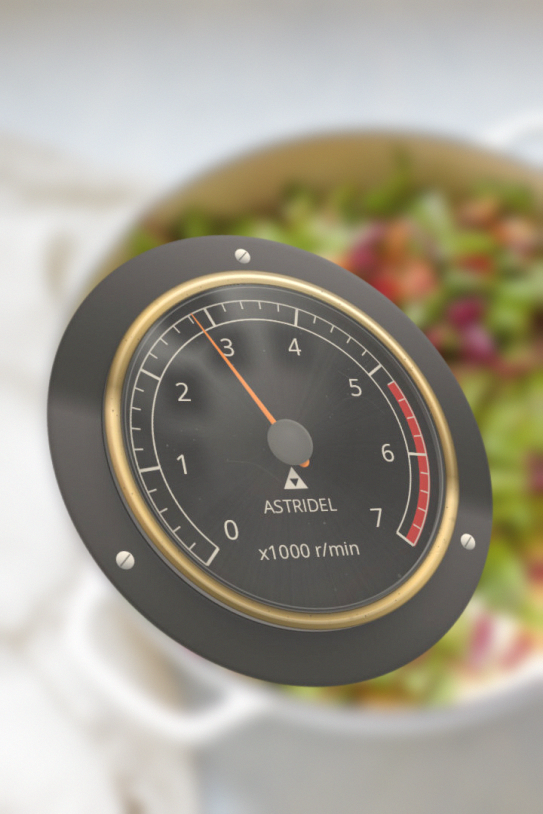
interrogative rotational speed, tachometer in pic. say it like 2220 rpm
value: 2800 rpm
